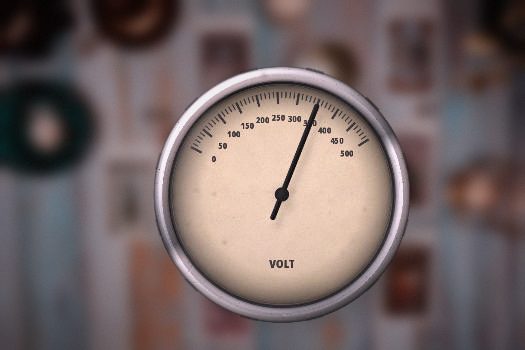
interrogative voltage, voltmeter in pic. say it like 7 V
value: 350 V
